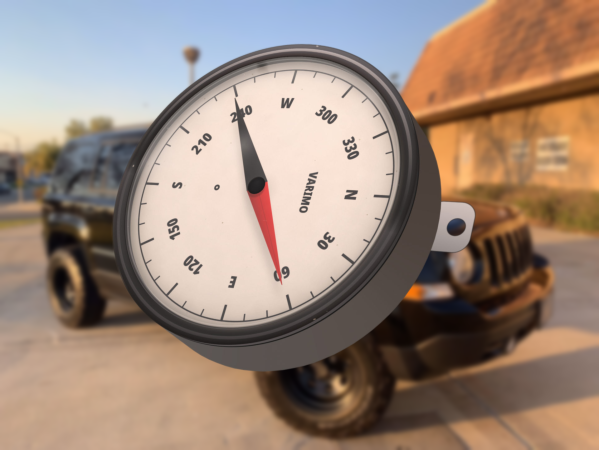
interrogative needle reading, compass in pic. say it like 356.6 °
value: 60 °
